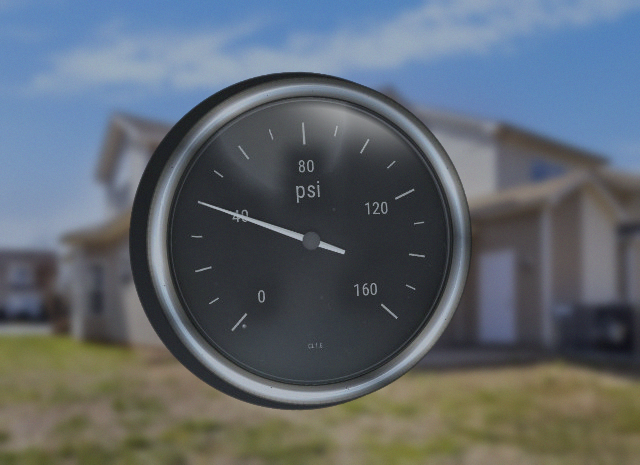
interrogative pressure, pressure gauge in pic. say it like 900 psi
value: 40 psi
